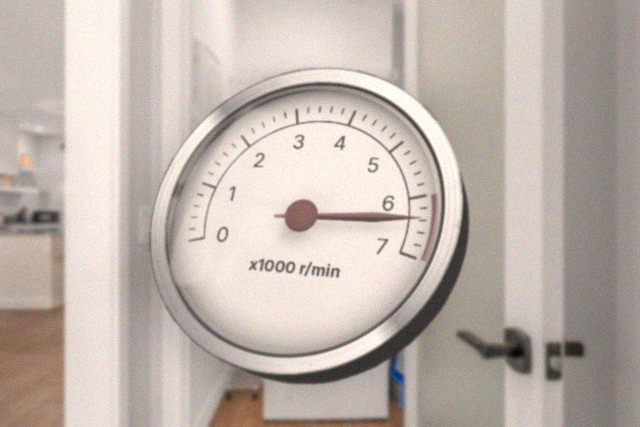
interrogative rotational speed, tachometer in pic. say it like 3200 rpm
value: 6400 rpm
